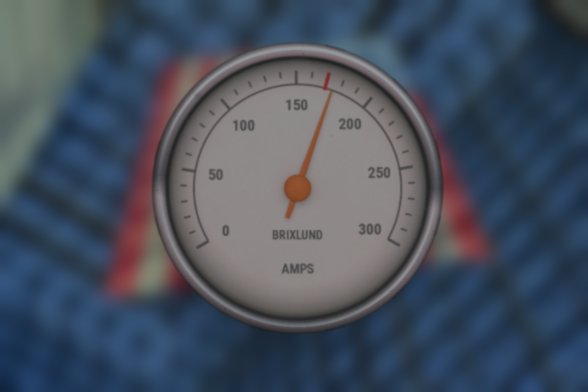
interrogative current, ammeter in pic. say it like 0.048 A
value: 175 A
